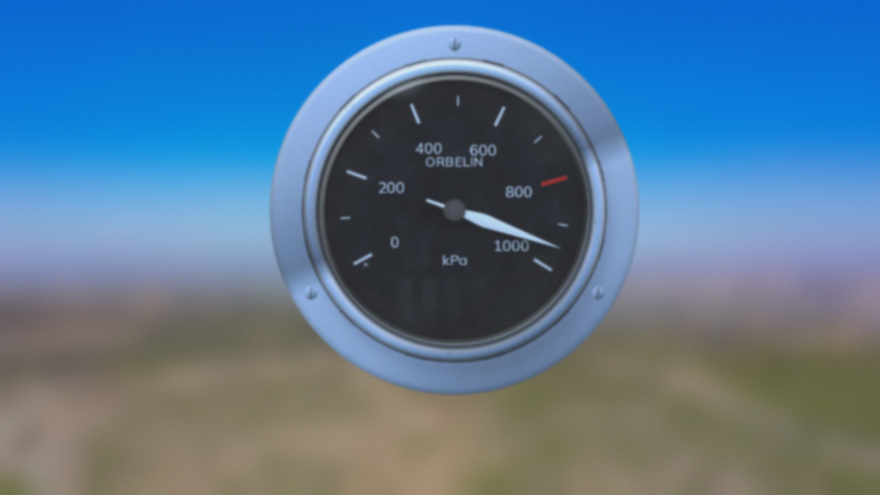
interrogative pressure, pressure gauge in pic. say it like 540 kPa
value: 950 kPa
